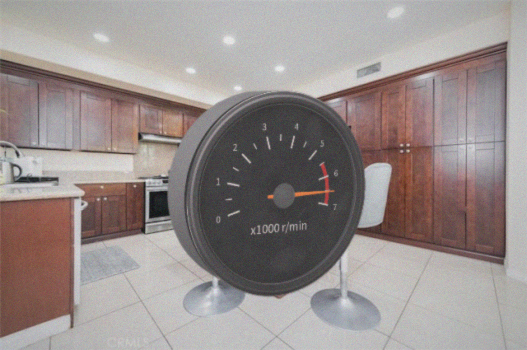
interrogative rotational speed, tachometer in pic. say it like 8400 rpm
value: 6500 rpm
